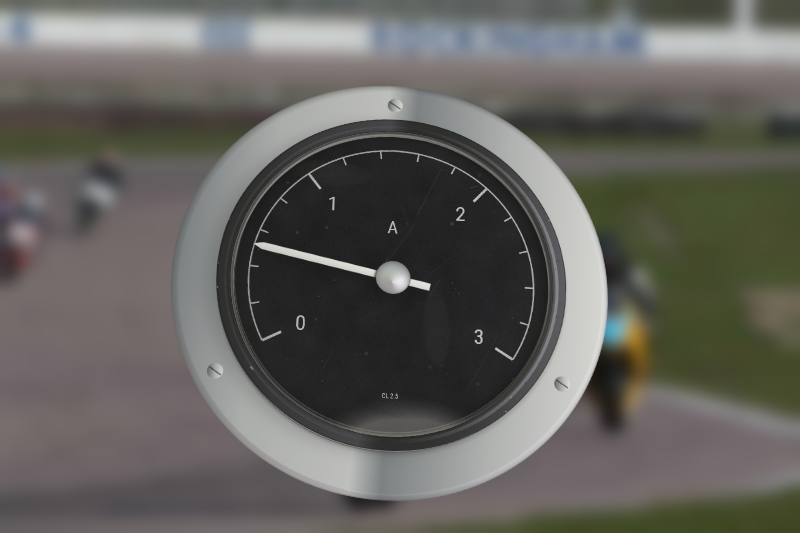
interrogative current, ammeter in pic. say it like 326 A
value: 0.5 A
